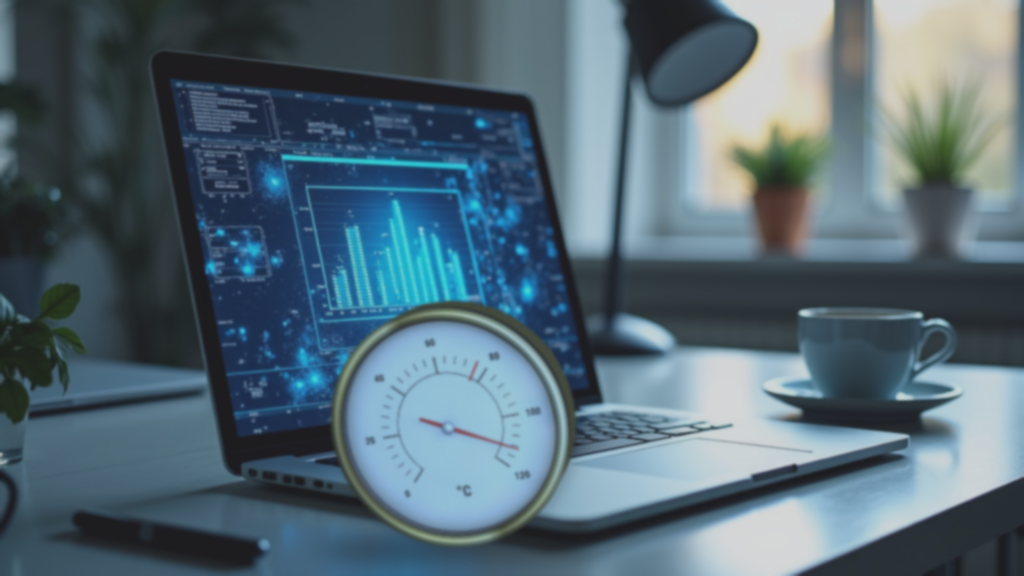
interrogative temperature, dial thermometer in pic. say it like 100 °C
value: 112 °C
